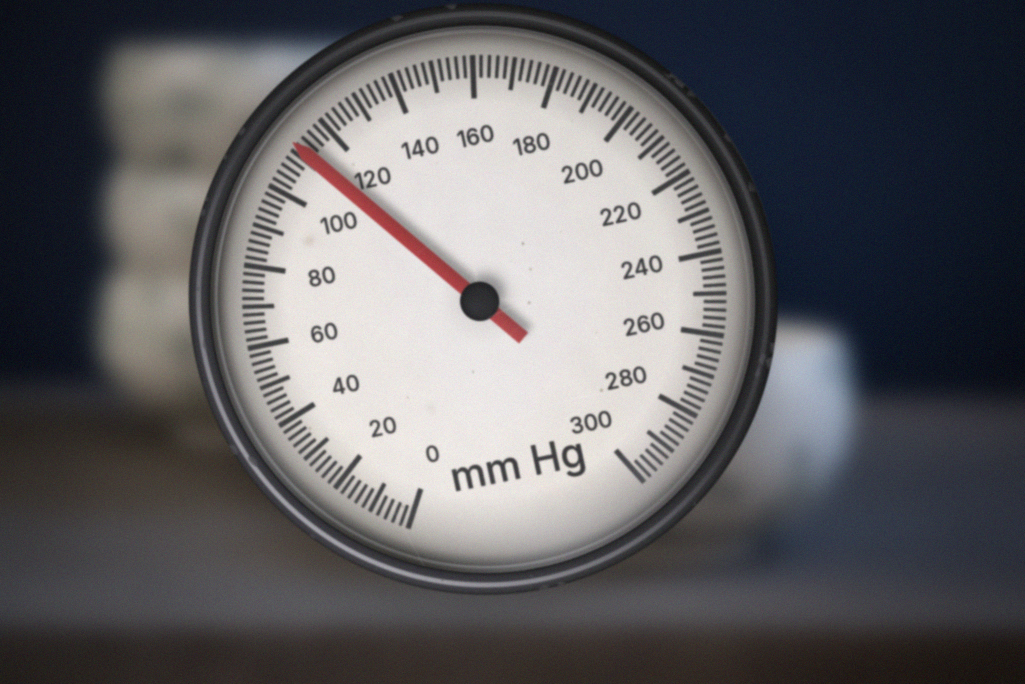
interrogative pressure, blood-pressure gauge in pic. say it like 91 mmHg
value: 112 mmHg
